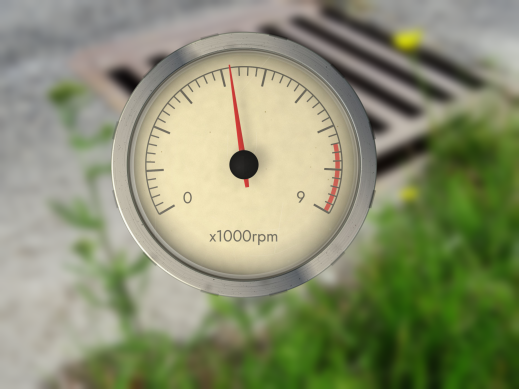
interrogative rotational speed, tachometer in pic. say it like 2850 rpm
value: 4200 rpm
